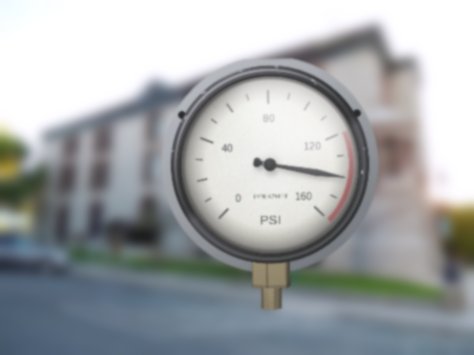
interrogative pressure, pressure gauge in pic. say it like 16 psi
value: 140 psi
